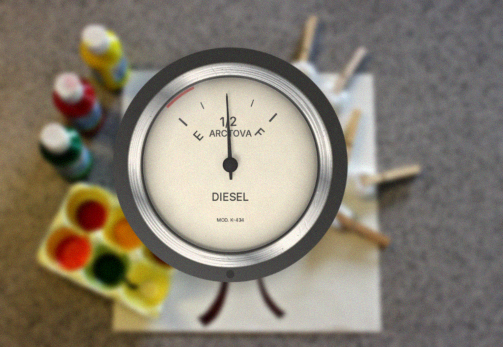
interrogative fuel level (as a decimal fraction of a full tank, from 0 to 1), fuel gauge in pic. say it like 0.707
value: 0.5
